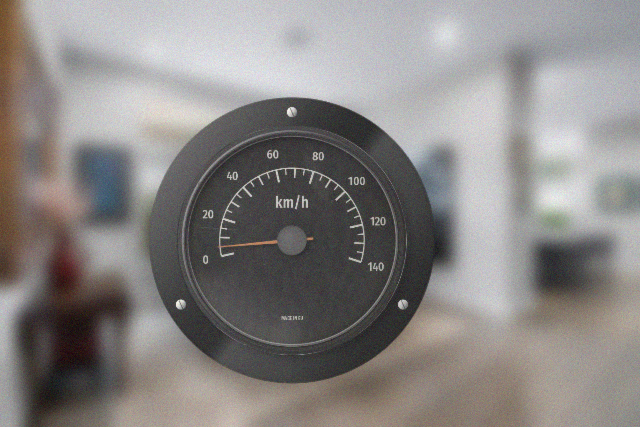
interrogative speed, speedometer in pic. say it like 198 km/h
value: 5 km/h
